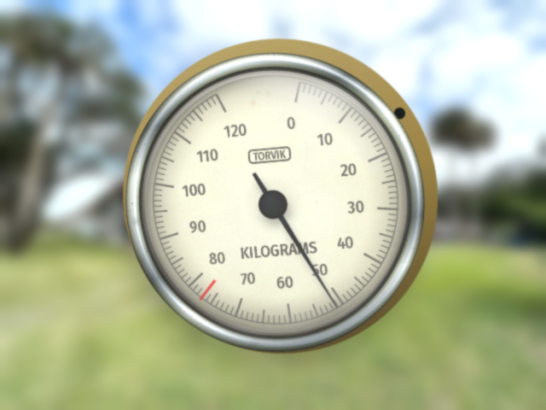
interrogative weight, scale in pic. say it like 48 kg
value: 51 kg
